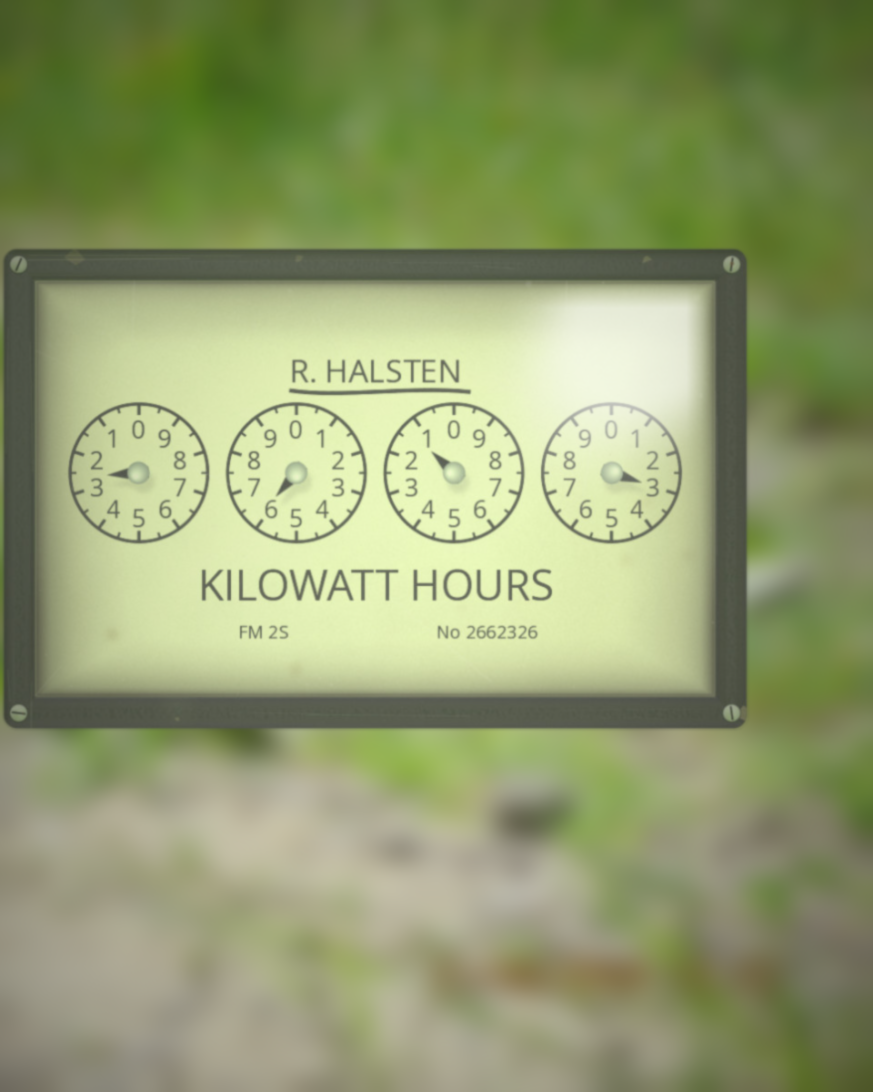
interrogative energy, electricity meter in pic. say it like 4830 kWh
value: 2613 kWh
